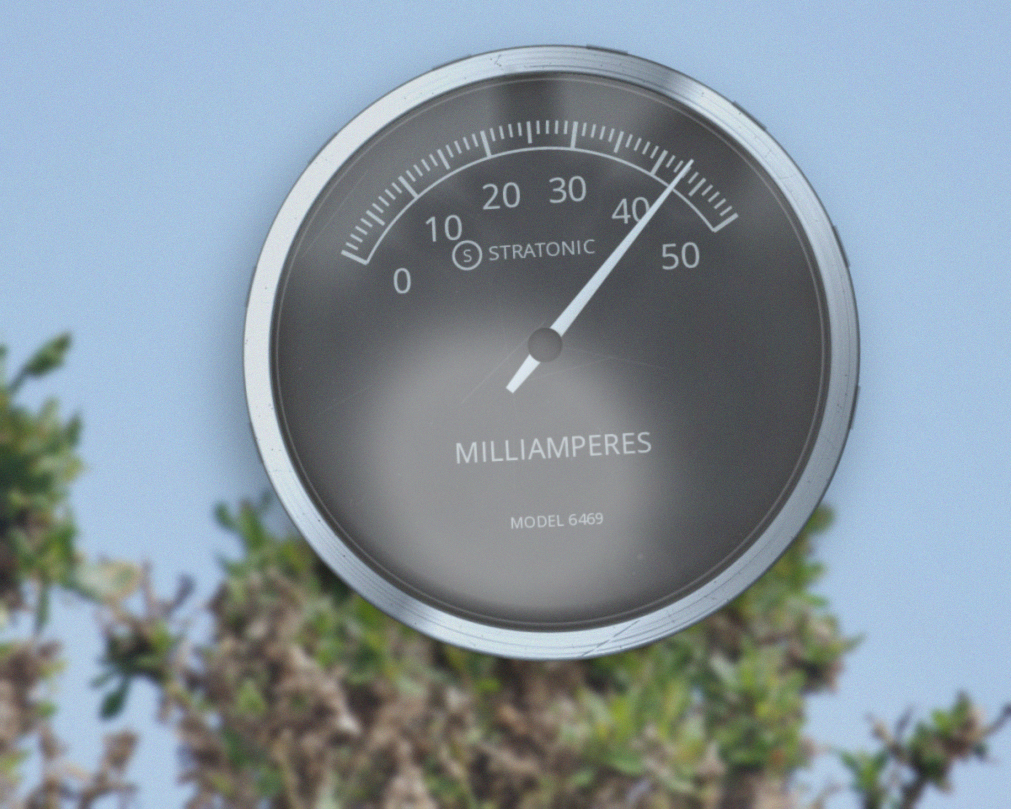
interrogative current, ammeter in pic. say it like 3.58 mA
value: 43 mA
